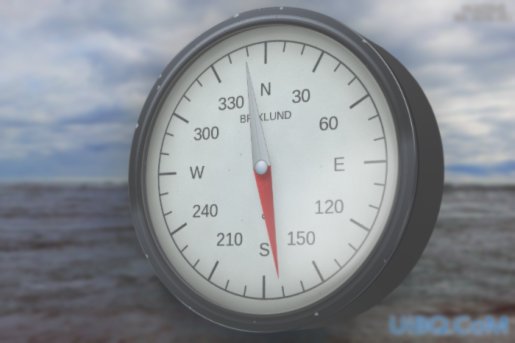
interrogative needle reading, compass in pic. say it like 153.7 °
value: 170 °
